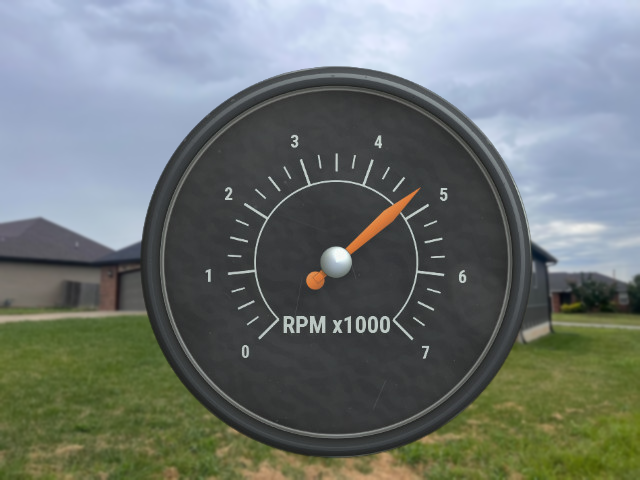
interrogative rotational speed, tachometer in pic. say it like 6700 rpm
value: 4750 rpm
